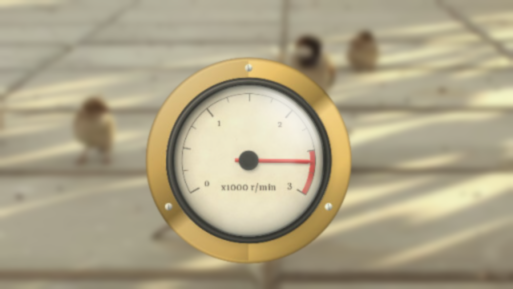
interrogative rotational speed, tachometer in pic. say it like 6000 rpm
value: 2625 rpm
